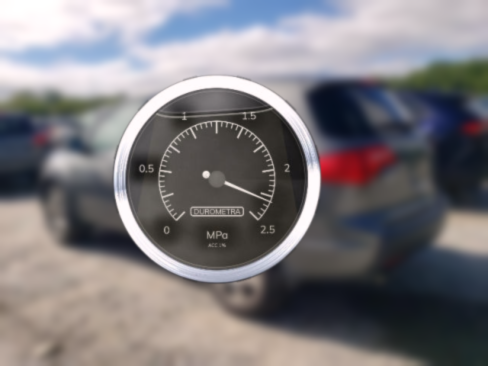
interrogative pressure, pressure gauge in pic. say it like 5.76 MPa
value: 2.3 MPa
